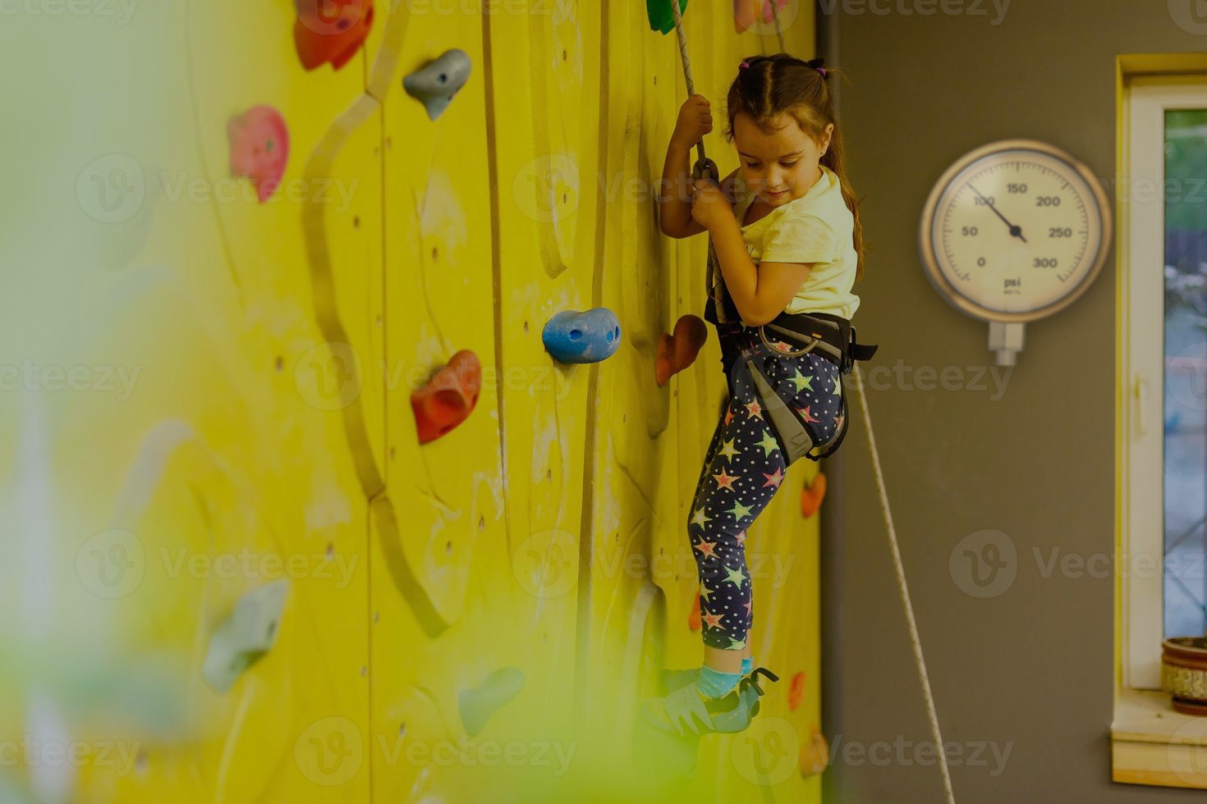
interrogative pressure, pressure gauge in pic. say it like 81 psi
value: 100 psi
